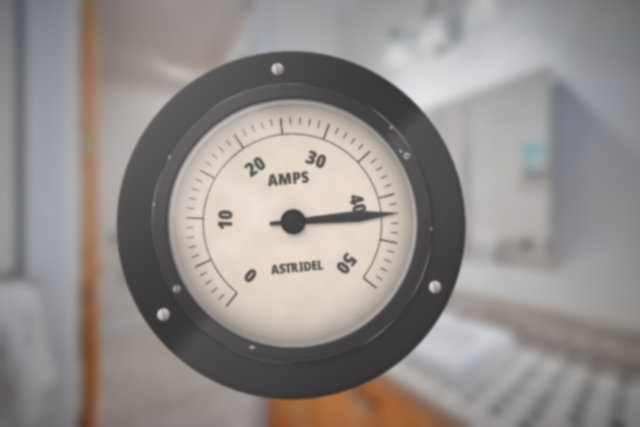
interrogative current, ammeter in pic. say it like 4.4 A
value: 42 A
